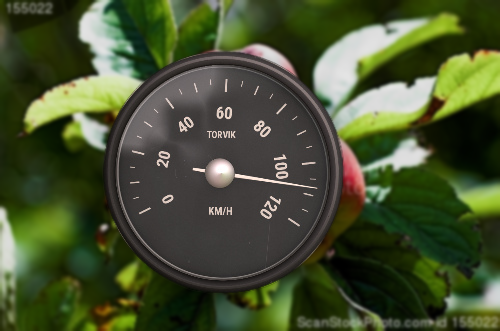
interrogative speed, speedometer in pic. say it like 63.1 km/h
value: 107.5 km/h
